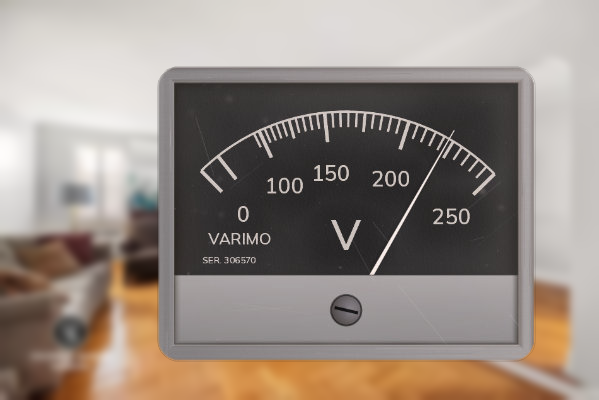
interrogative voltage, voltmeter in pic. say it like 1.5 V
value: 222.5 V
